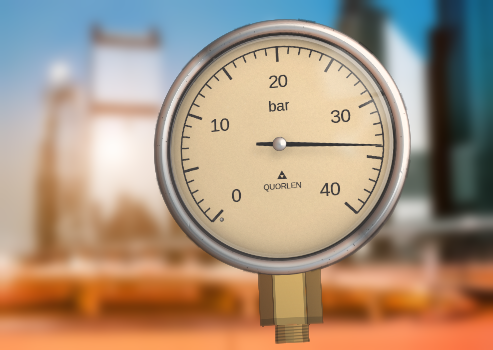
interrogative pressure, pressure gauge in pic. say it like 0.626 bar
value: 34 bar
